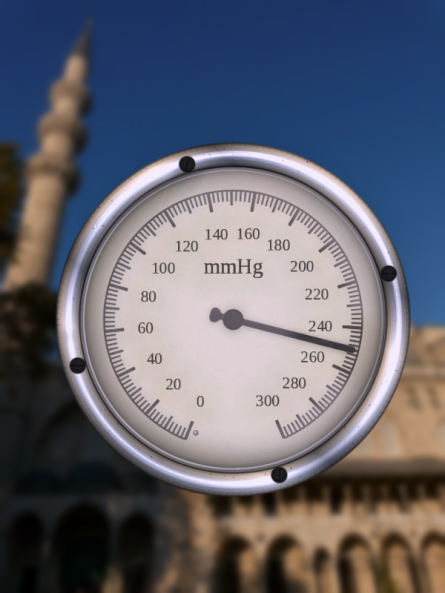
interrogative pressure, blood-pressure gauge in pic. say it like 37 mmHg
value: 250 mmHg
